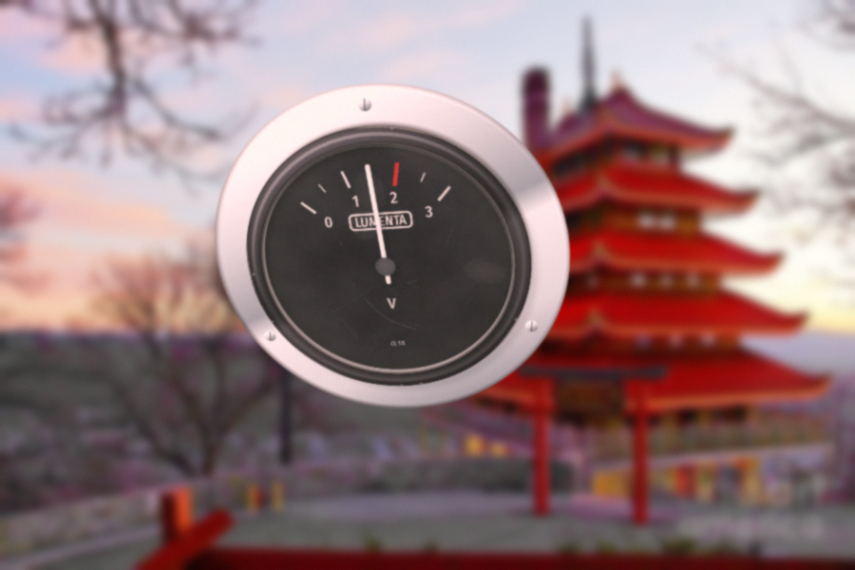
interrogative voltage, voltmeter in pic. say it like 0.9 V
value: 1.5 V
